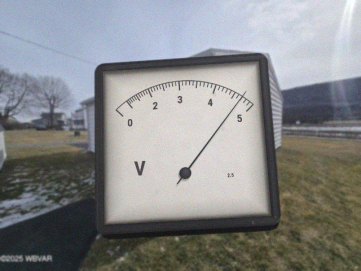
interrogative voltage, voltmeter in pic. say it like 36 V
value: 4.7 V
